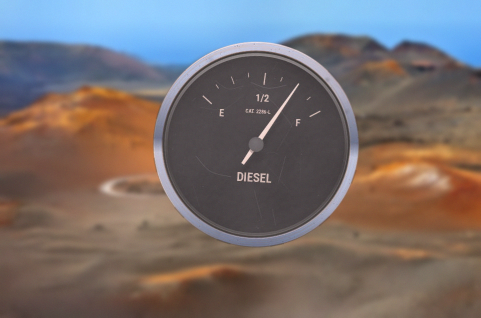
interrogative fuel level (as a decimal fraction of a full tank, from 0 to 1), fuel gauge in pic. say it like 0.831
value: 0.75
